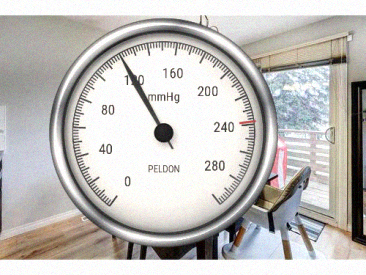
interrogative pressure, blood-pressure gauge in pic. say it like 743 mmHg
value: 120 mmHg
